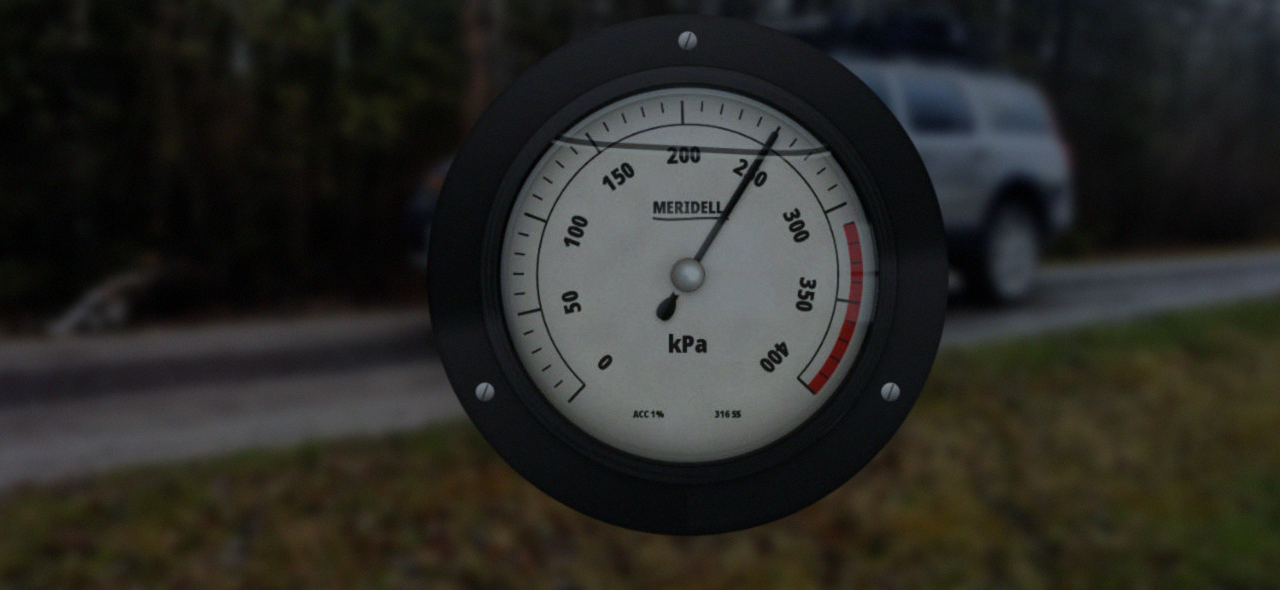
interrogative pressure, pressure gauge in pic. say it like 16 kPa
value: 250 kPa
